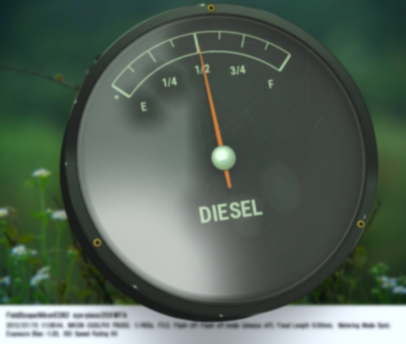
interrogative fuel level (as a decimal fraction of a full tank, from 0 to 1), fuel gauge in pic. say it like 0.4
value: 0.5
